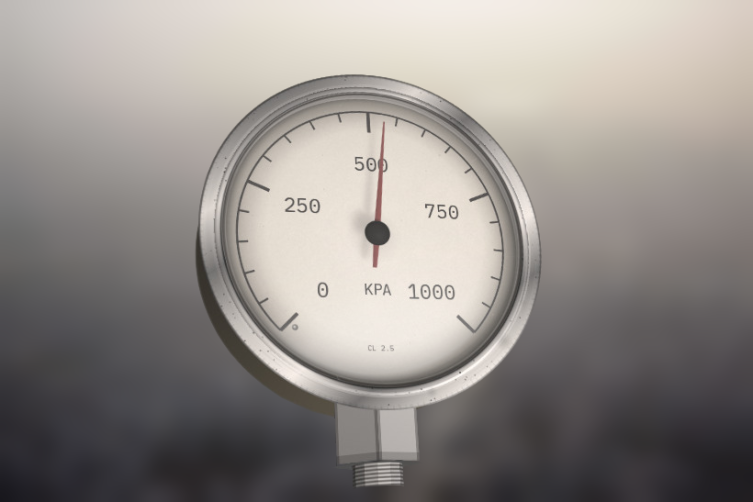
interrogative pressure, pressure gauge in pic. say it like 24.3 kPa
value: 525 kPa
